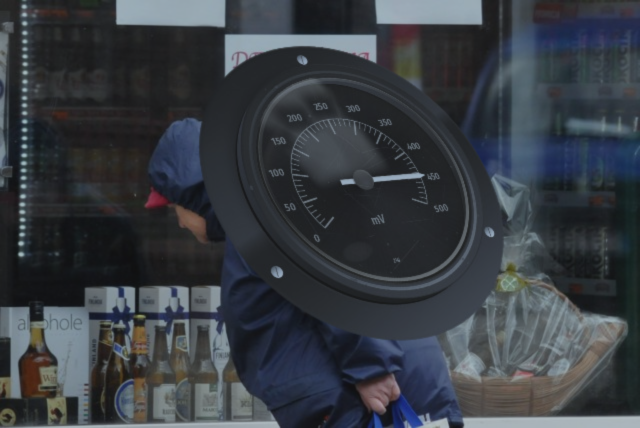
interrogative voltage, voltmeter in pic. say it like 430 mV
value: 450 mV
